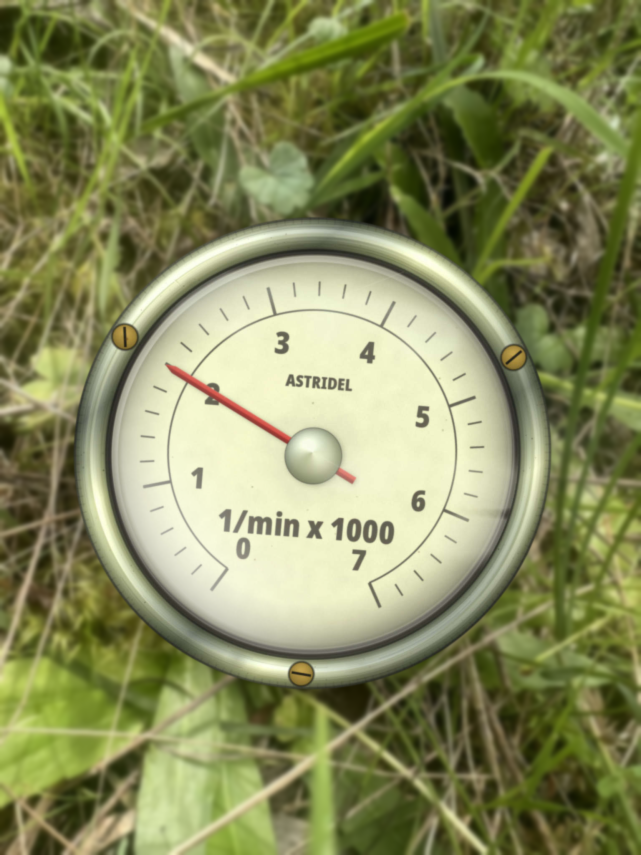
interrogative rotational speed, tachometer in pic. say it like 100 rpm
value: 2000 rpm
